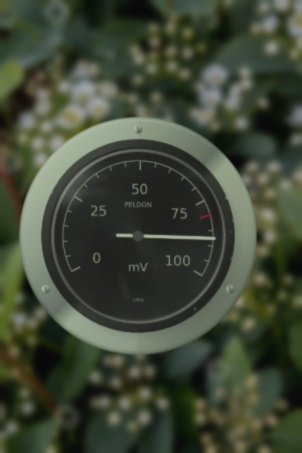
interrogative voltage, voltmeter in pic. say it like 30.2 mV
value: 87.5 mV
